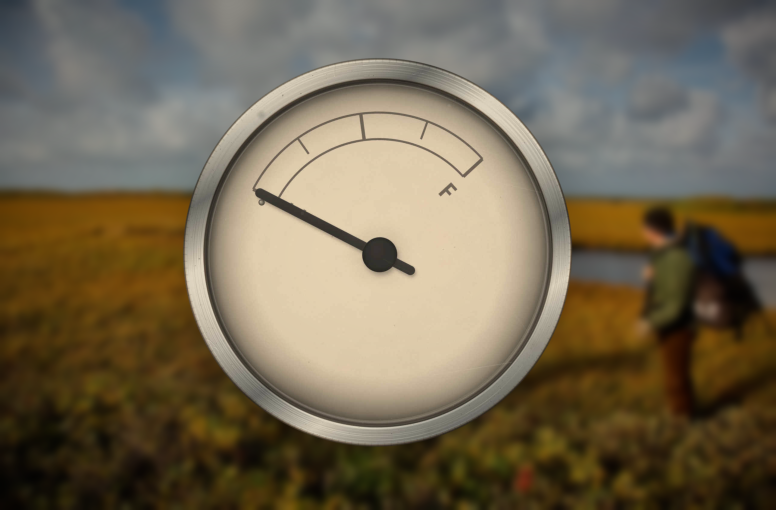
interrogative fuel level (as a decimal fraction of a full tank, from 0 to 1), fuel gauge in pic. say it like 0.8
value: 0
